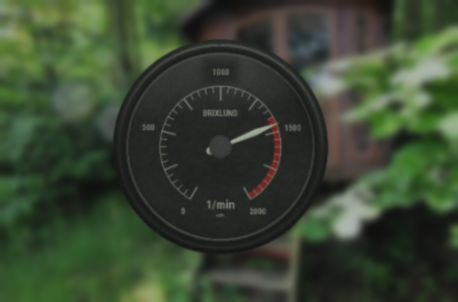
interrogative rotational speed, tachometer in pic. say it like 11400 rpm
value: 1450 rpm
